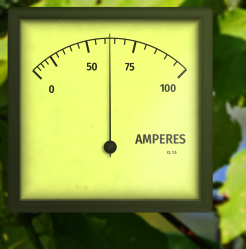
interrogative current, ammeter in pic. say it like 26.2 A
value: 62.5 A
